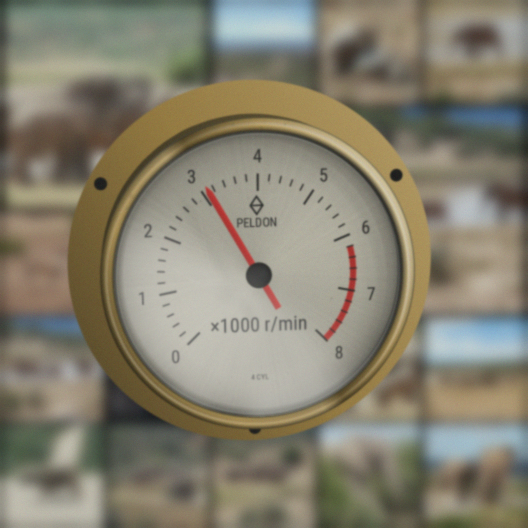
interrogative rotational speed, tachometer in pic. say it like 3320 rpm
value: 3100 rpm
